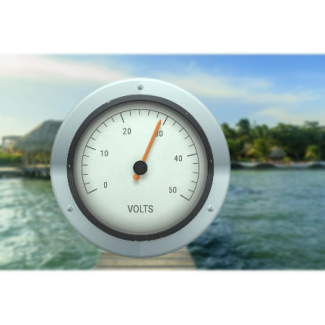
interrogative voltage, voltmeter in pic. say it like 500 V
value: 29 V
